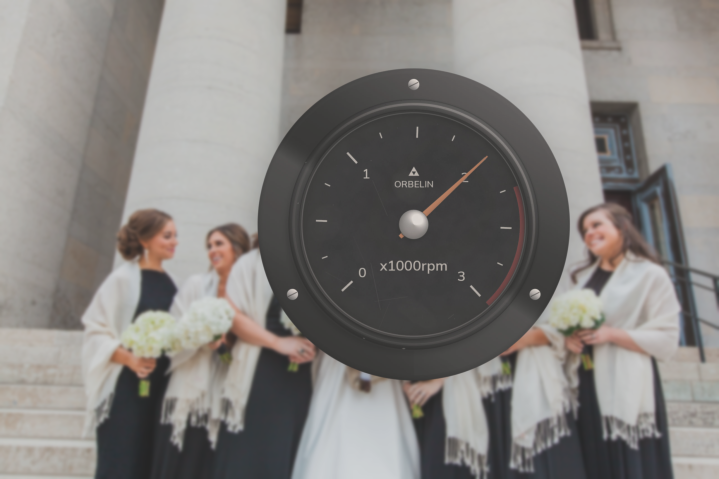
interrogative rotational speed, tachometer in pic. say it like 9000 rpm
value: 2000 rpm
